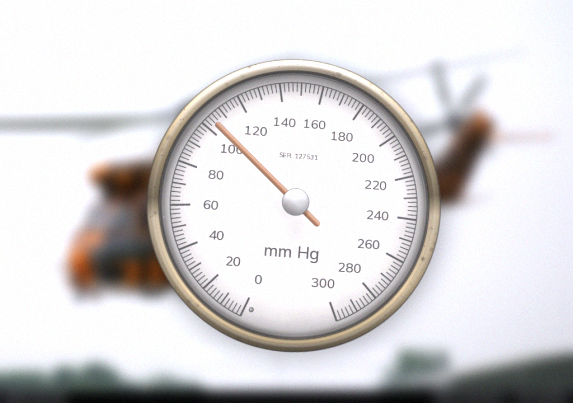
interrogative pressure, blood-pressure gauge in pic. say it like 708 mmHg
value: 104 mmHg
